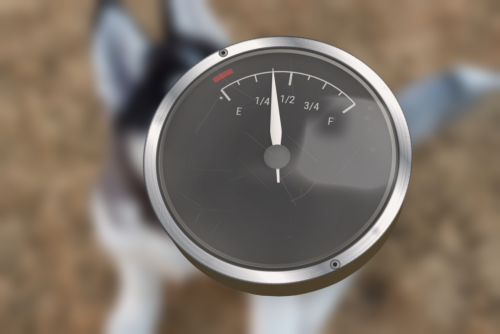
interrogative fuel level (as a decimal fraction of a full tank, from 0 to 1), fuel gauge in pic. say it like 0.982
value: 0.375
